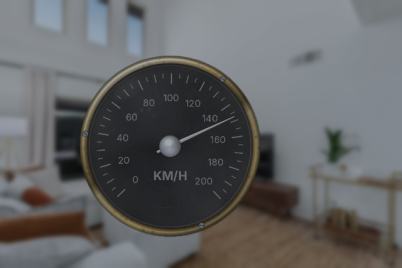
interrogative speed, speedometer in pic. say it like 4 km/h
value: 147.5 km/h
